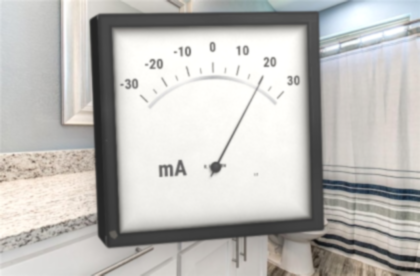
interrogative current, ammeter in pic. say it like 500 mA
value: 20 mA
